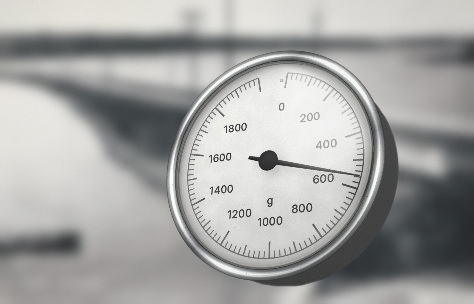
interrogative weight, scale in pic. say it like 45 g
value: 560 g
